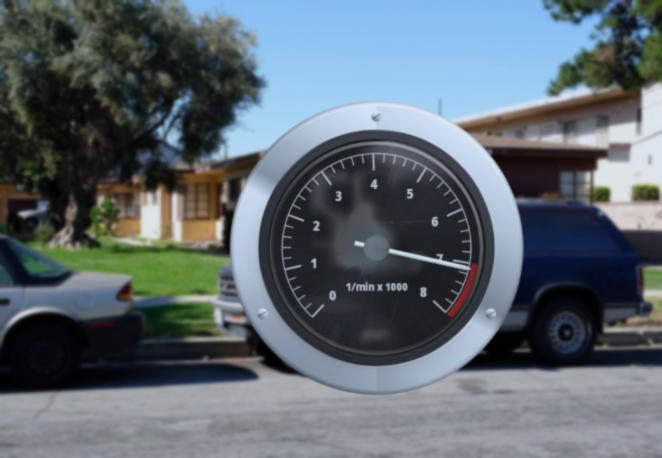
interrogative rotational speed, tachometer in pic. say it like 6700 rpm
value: 7100 rpm
